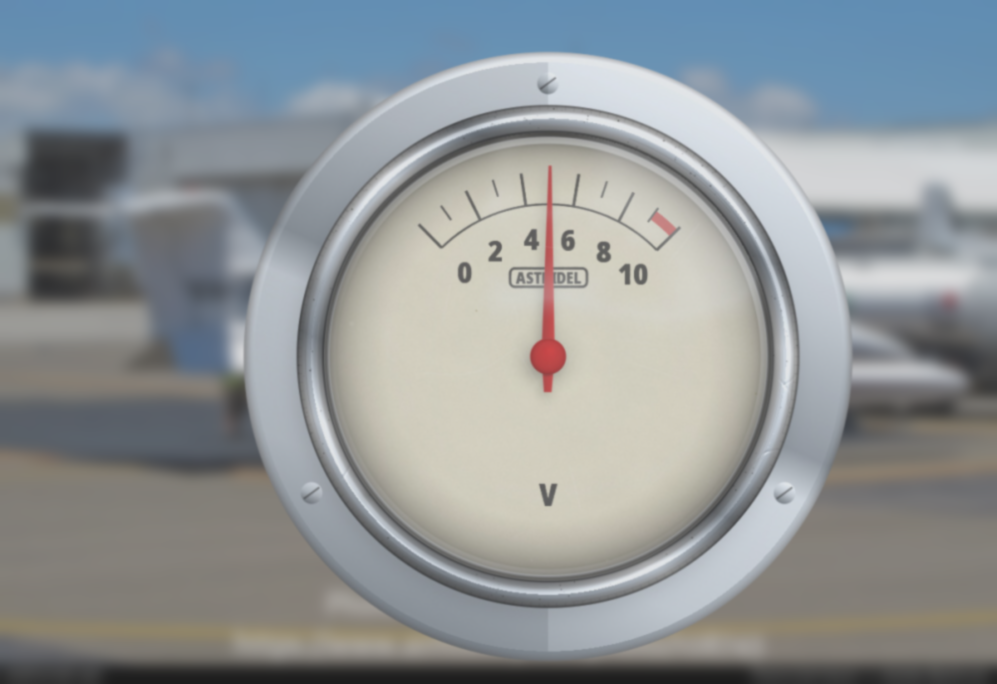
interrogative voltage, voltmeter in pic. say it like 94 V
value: 5 V
